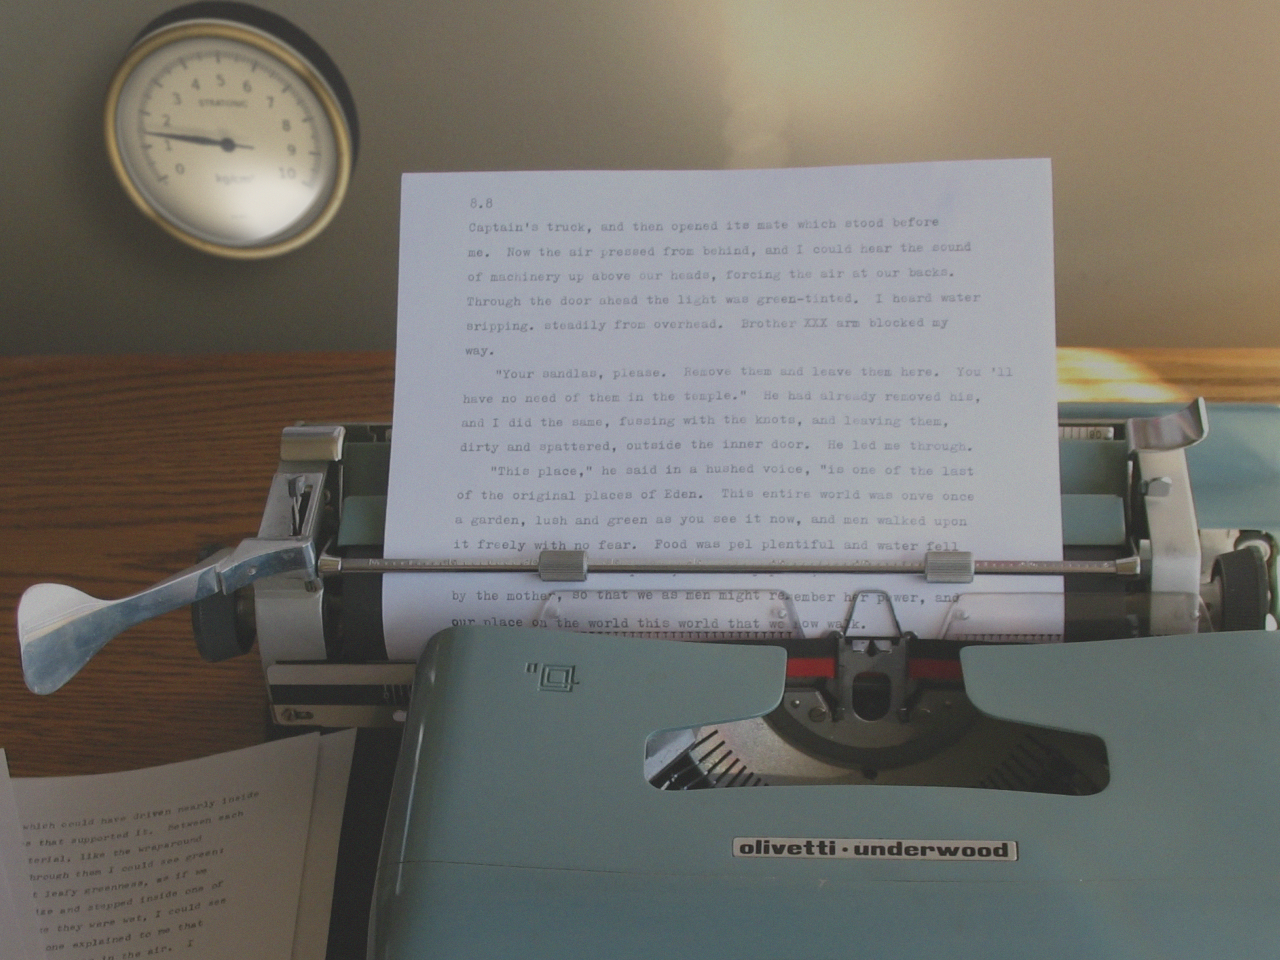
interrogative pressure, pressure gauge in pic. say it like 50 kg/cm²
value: 1.5 kg/cm²
